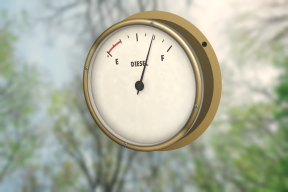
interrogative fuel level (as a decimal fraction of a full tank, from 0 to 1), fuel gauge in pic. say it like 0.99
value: 0.75
